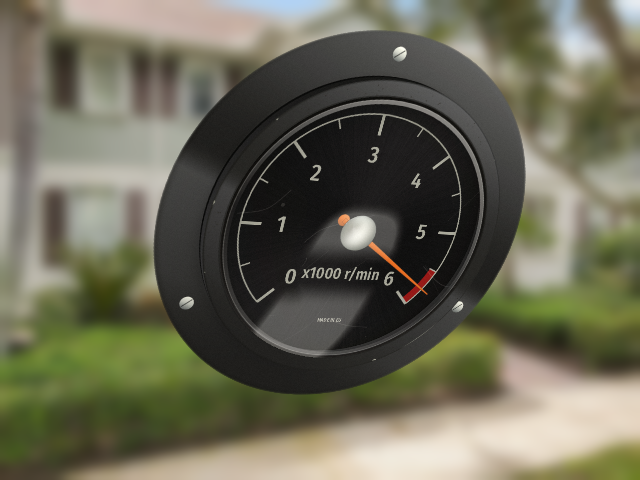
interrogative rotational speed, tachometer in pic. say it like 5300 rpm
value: 5750 rpm
